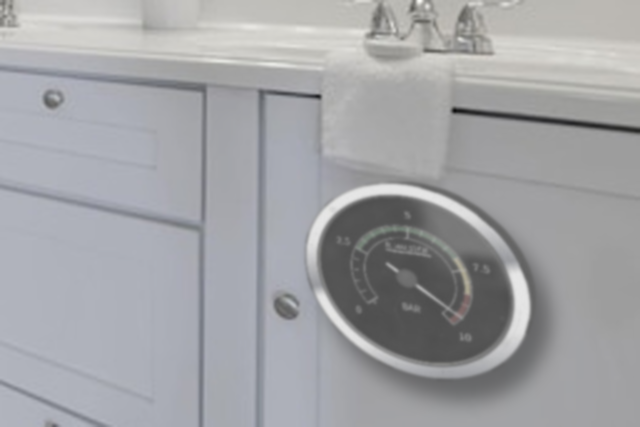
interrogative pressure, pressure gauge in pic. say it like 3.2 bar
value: 9.5 bar
